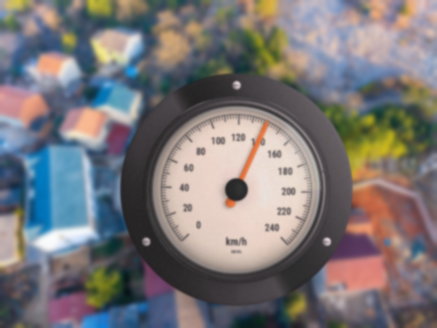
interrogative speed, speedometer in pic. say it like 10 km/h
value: 140 km/h
